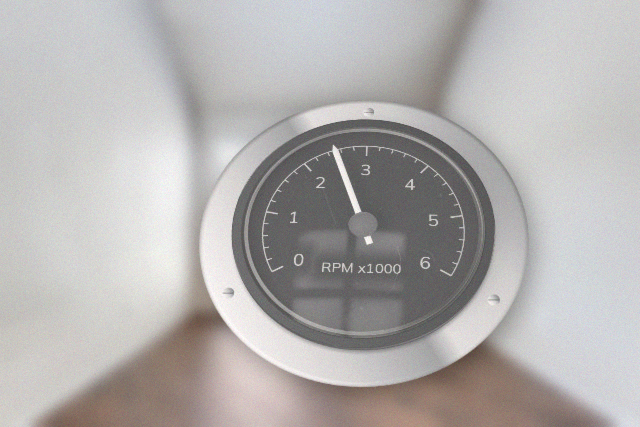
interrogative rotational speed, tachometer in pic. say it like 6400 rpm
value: 2500 rpm
